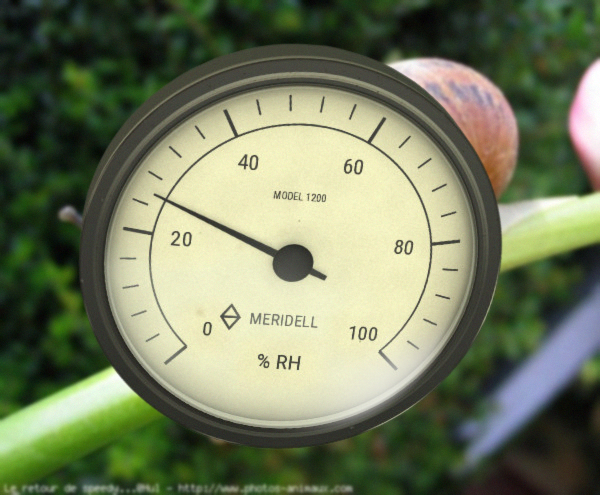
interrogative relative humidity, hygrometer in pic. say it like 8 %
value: 26 %
